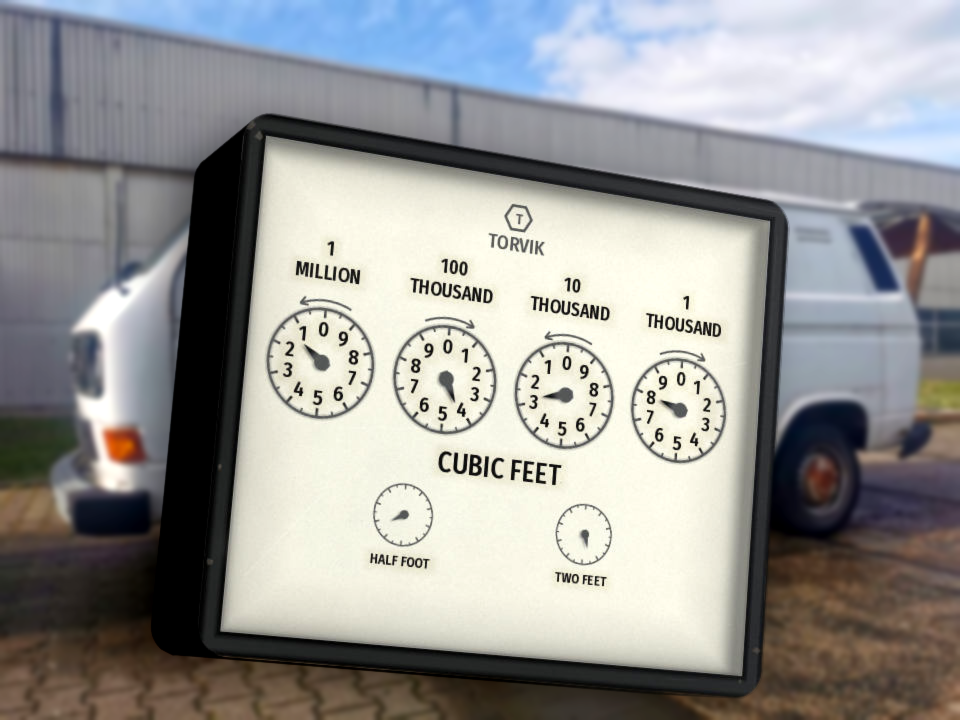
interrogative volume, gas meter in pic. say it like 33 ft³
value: 142800 ft³
